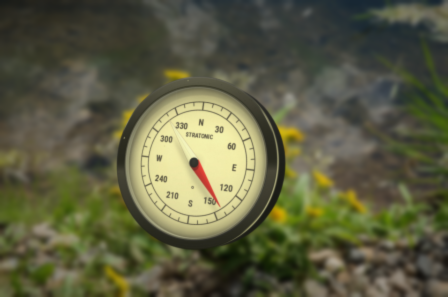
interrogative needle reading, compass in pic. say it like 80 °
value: 140 °
